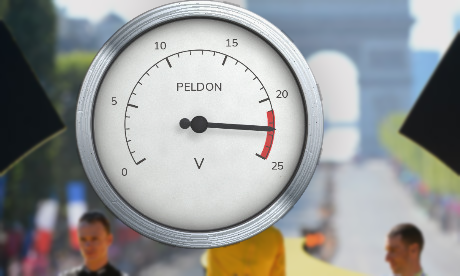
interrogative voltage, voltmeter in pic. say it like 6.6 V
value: 22.5 V
